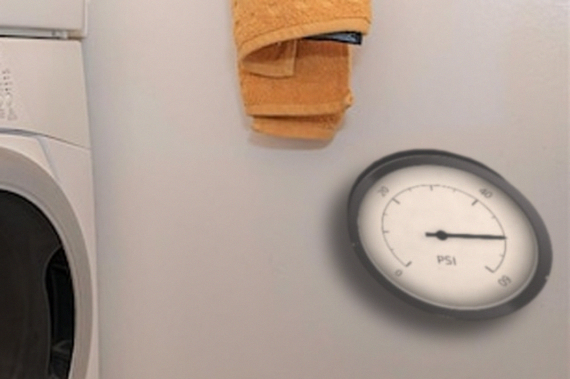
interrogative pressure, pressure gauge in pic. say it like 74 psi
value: 50 psi
